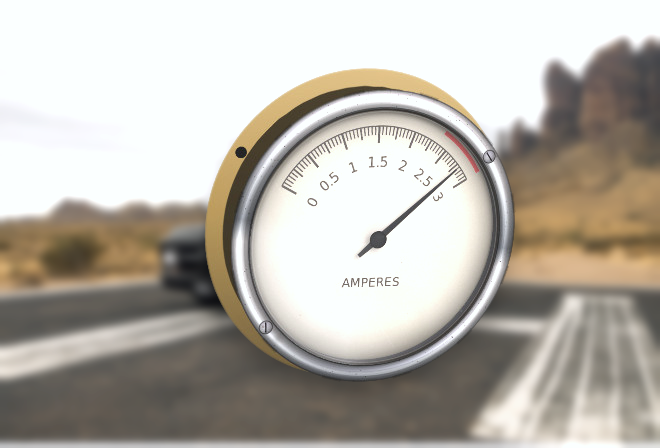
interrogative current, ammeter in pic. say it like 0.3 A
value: 2.75 A
